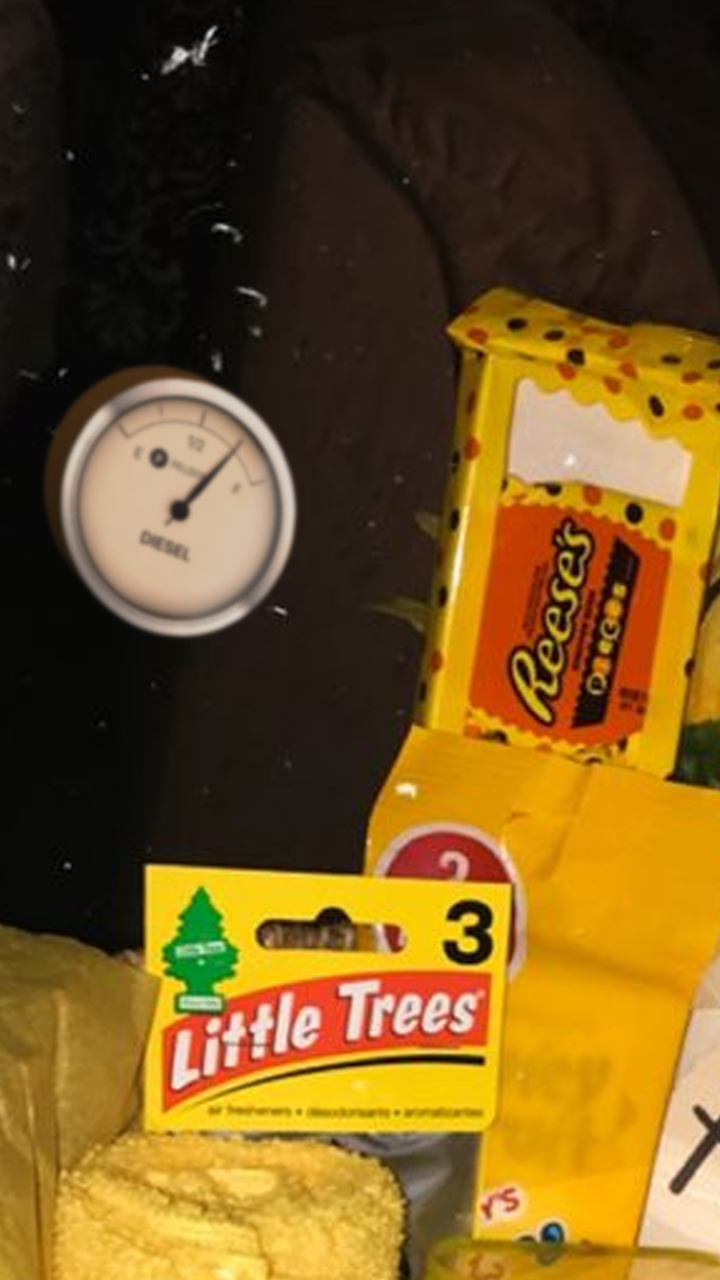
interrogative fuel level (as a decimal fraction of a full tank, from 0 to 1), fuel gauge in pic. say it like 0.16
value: 0.75
